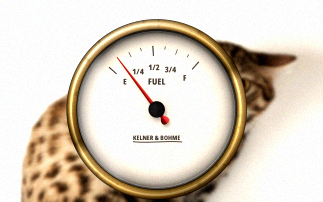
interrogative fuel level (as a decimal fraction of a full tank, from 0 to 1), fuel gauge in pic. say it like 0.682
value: 0.125
